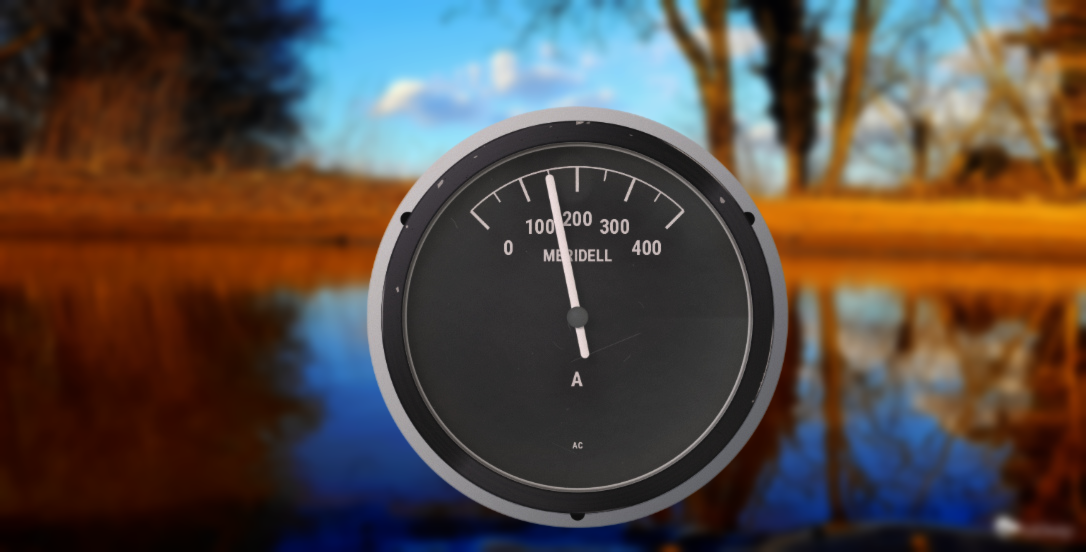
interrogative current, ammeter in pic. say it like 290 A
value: 150 A
